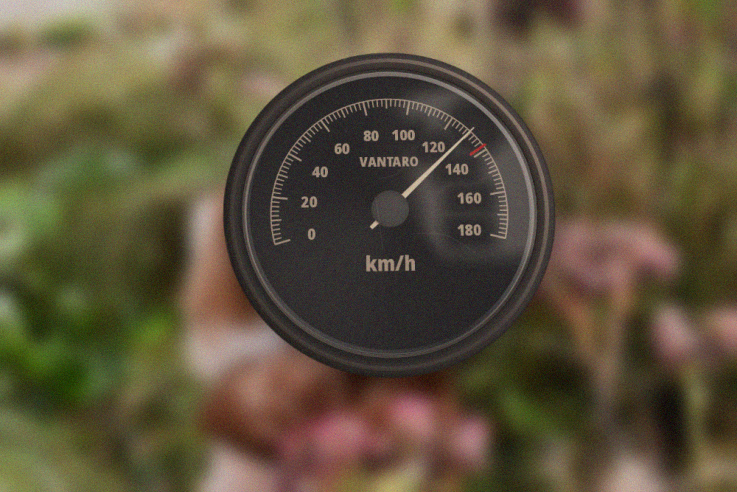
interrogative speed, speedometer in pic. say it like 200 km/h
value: 130 km/h
